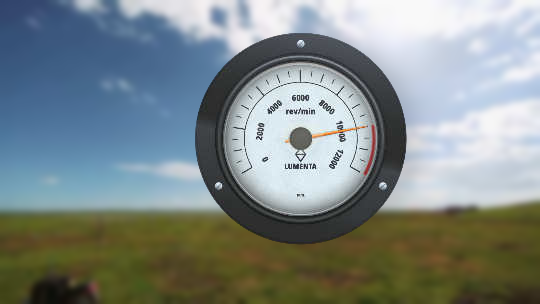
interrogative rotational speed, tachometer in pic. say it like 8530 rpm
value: 10000 rpm
